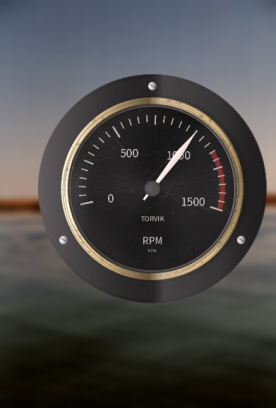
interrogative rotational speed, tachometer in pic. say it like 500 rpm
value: 1000 rpm
